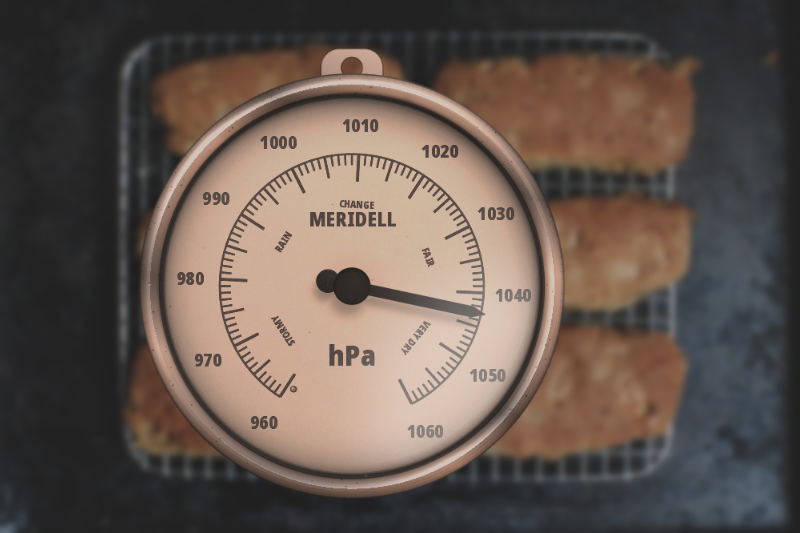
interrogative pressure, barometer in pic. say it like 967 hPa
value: 1043 hPa
